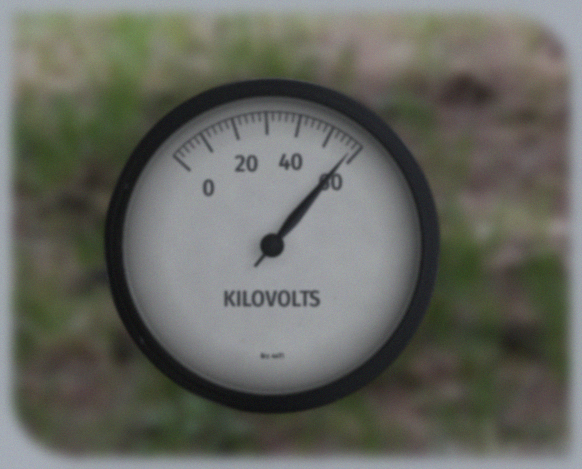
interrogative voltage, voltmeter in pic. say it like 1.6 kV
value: 58 kV
